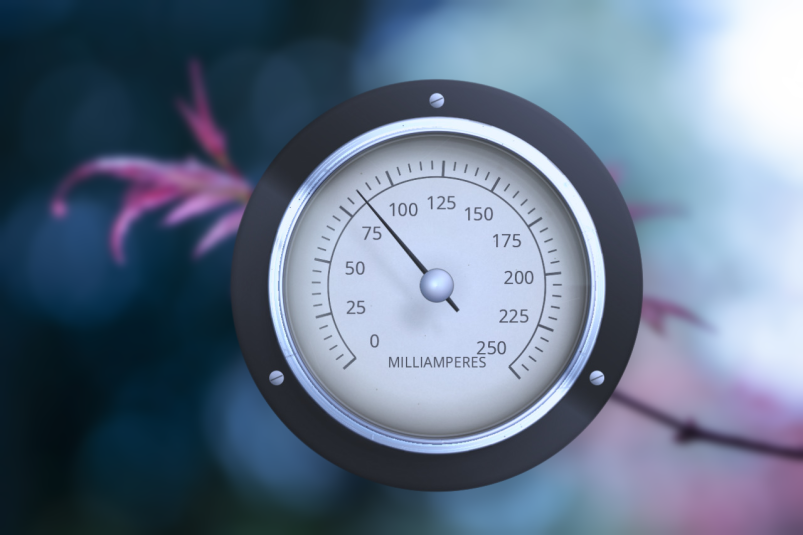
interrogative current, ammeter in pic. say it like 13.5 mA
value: 85 mA
